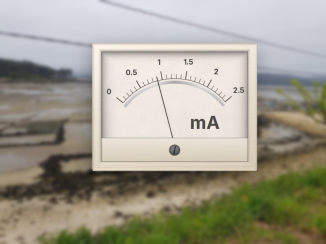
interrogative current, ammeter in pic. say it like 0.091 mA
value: 0.9 mA
